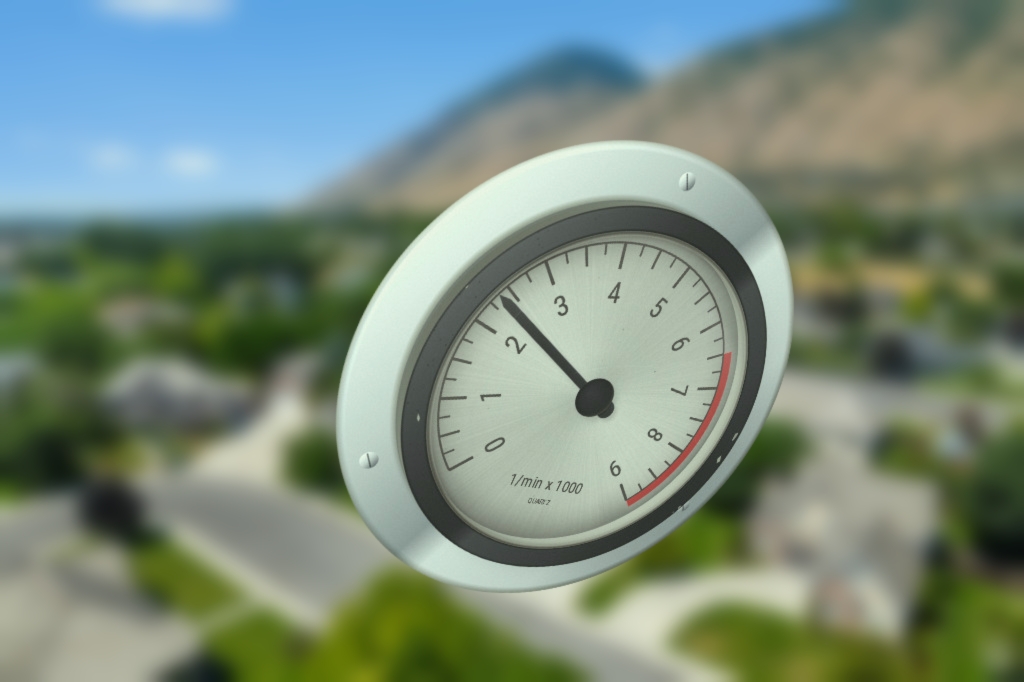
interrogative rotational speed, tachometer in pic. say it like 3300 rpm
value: 2375 rpm
